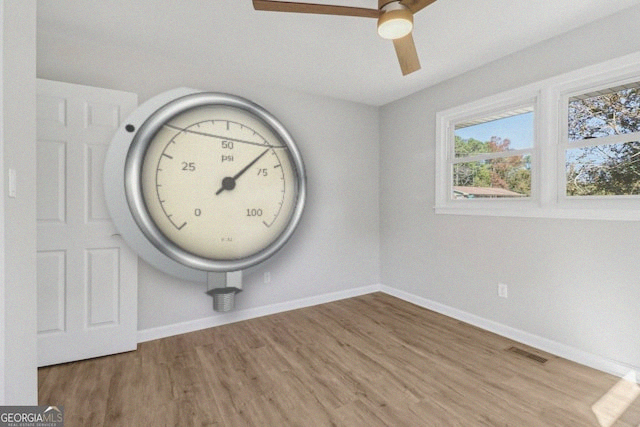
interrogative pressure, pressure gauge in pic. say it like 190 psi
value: 67.5 psi
